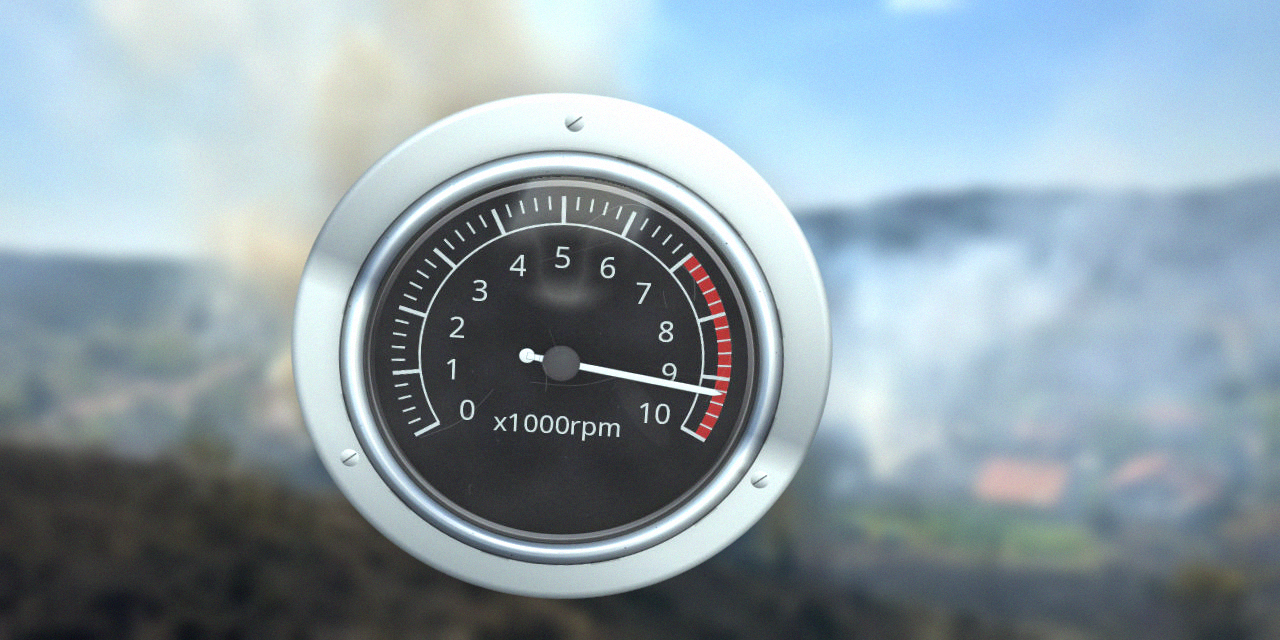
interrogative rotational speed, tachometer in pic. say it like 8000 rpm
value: 9200 rpm
